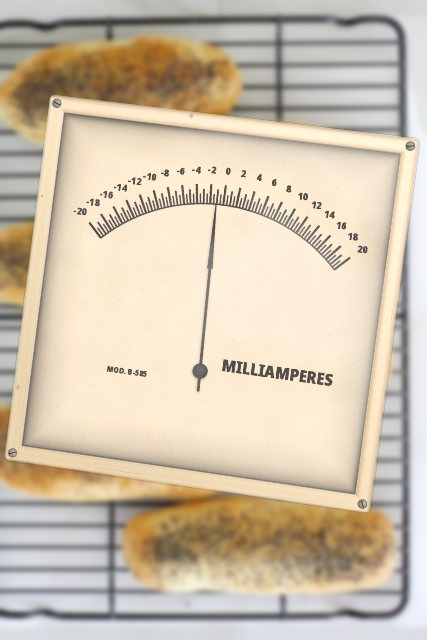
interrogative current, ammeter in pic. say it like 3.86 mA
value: -1 mA
